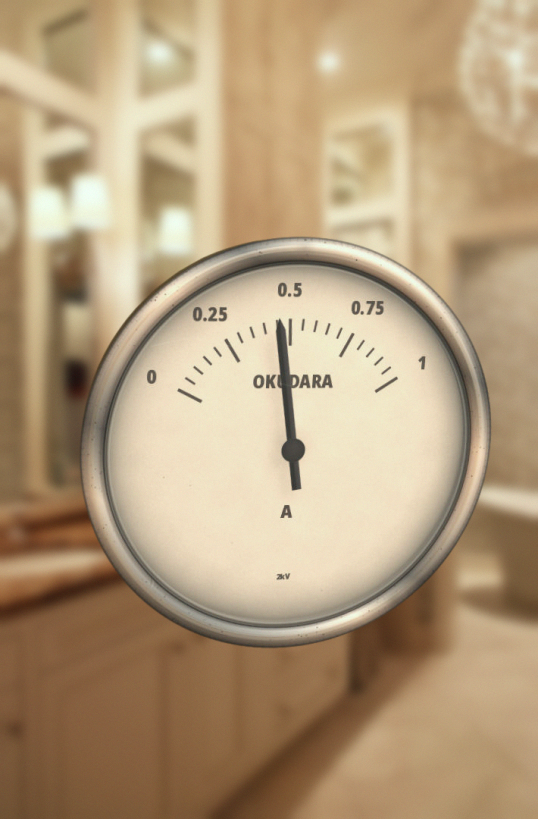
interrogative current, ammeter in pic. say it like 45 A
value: 0.45 A
